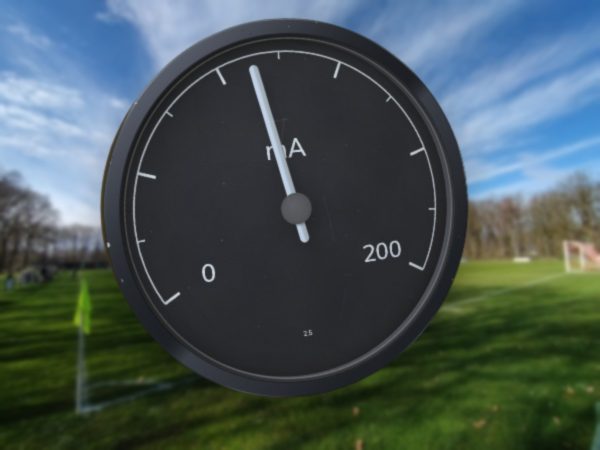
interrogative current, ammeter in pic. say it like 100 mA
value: 90 mA
